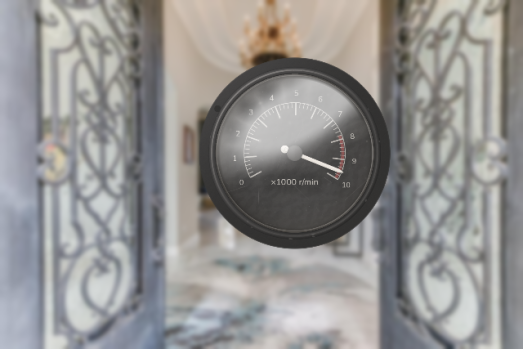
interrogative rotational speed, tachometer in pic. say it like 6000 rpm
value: 9600 rpm
